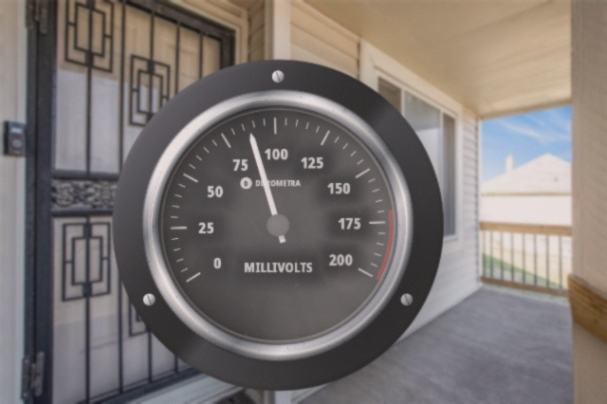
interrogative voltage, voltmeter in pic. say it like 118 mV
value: 87.5 mV
